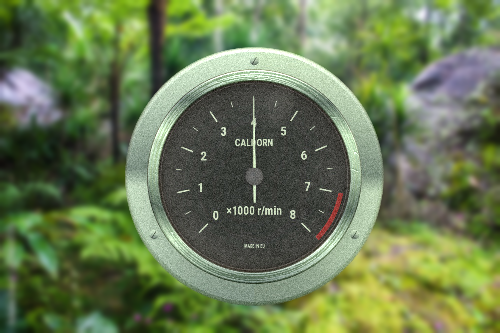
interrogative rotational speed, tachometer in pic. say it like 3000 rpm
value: 4000 rpm
